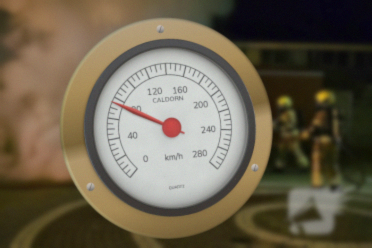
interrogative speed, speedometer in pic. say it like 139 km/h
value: 75 km/h
